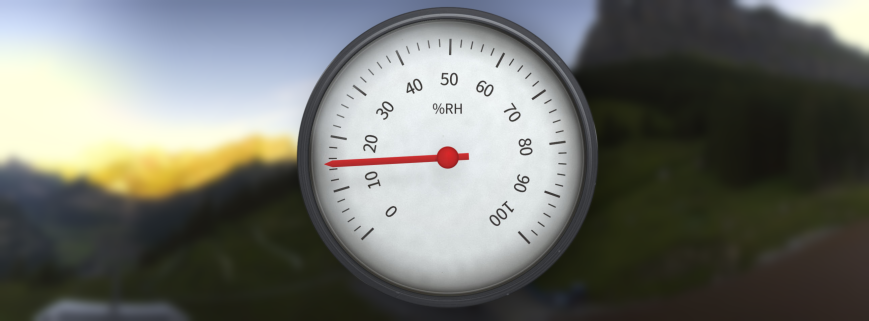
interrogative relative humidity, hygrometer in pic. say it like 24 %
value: 15 %
